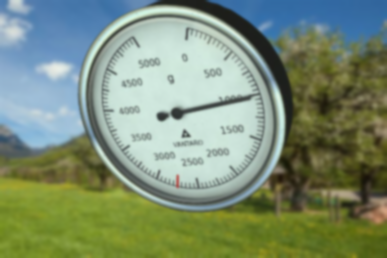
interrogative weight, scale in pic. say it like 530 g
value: 1000 g
